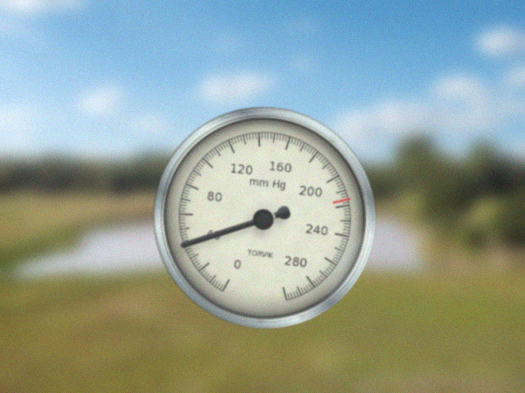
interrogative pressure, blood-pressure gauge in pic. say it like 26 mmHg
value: 40 mmHg
